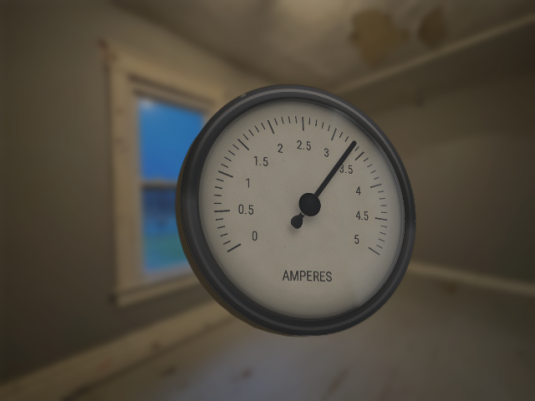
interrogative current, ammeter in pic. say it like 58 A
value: 3.3 A
